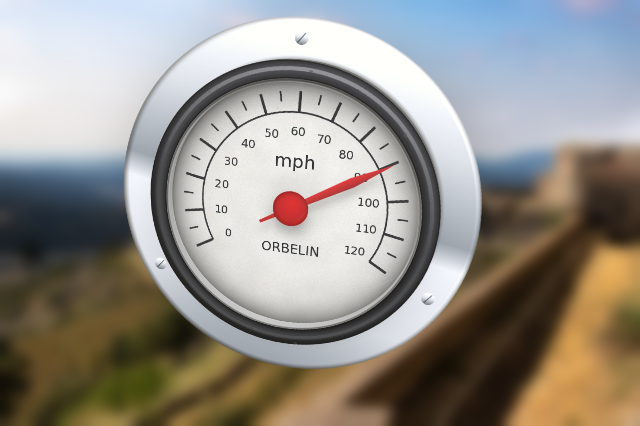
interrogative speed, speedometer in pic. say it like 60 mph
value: 90 mph
